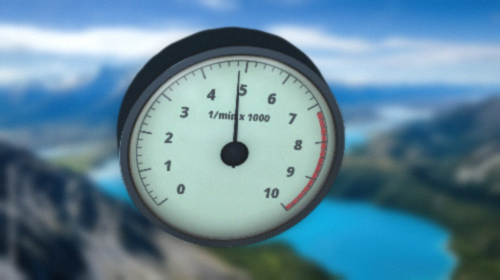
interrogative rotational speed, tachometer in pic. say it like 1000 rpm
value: 4800 rpm
